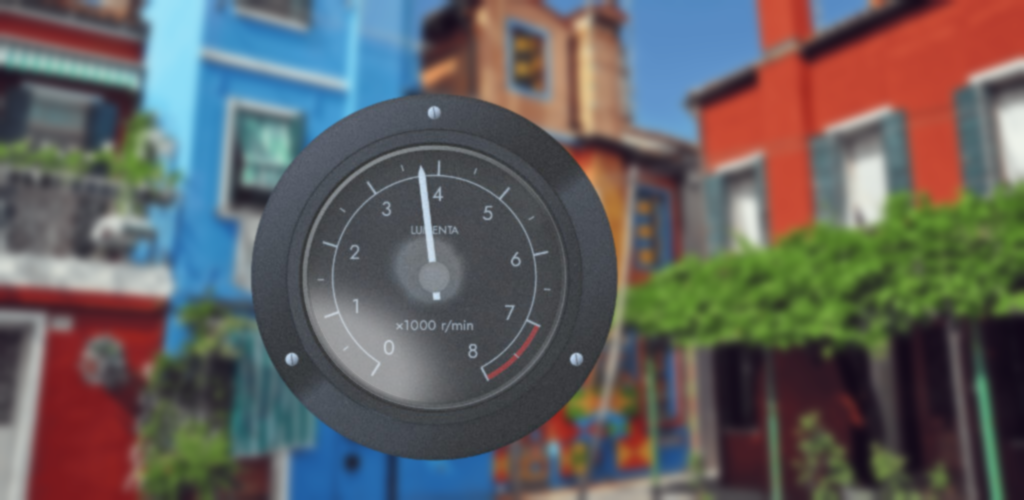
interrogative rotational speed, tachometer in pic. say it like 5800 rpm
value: 3750 rpm
